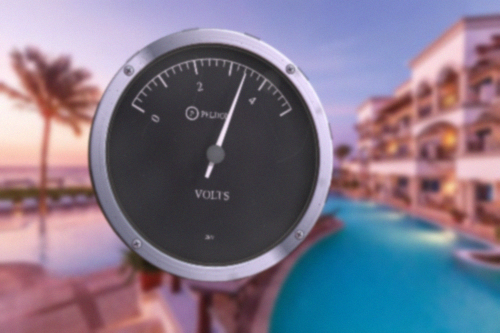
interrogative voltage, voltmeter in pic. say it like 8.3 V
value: 3.4 V
